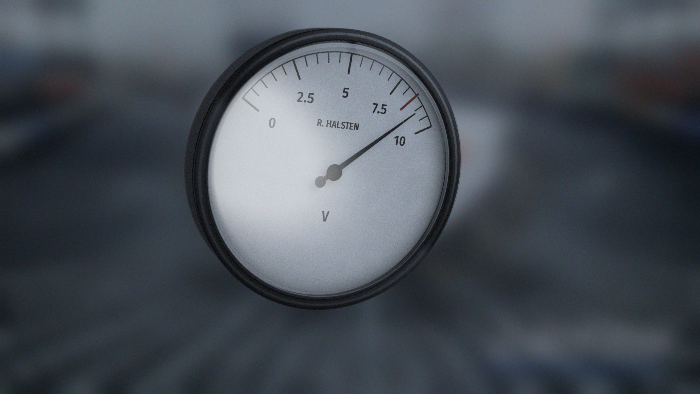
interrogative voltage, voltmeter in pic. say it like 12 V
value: 9 V
